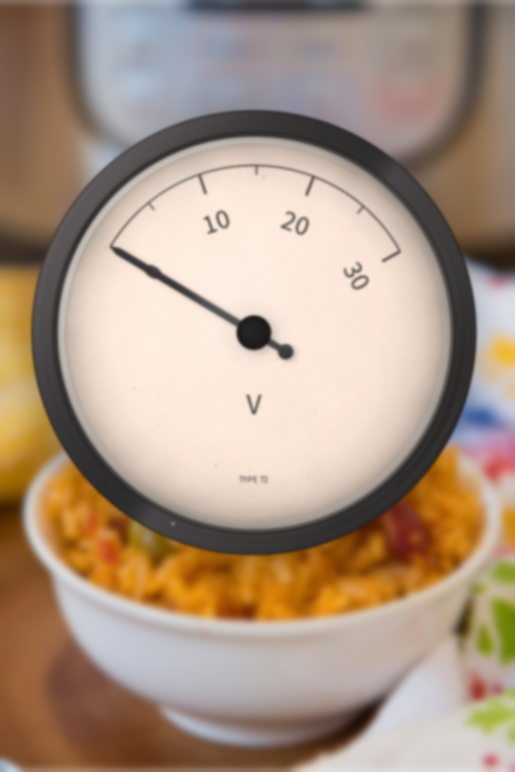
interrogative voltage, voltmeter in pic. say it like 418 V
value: 0 V
